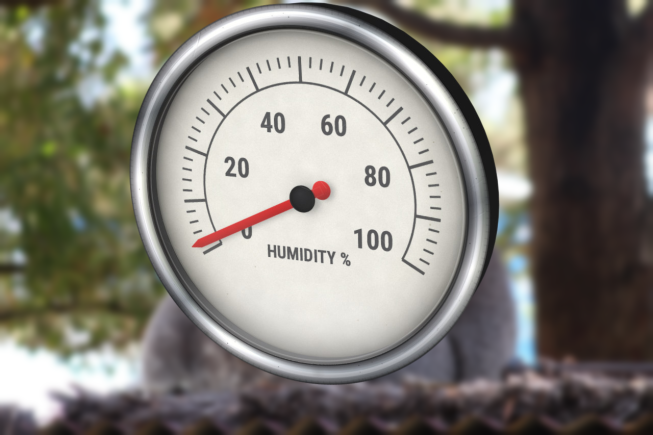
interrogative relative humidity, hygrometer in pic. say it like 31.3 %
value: 2 %
